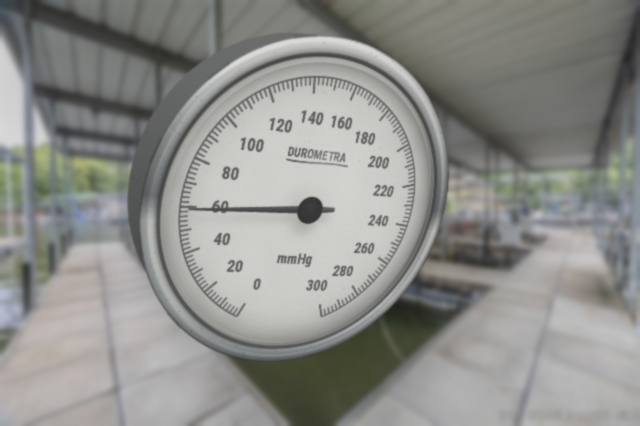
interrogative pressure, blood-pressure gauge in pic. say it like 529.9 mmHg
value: 60 mmHg
